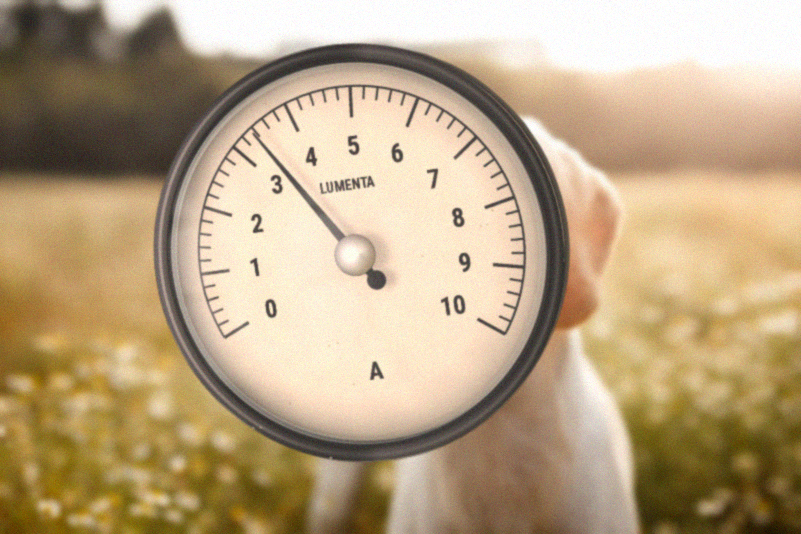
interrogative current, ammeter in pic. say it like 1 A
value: 3.4 A
